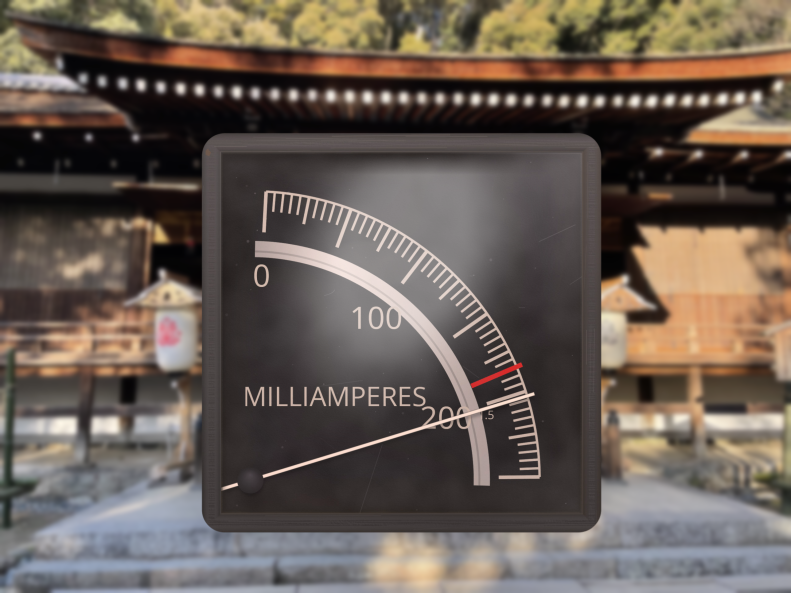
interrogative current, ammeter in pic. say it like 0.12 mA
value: 202.5 mA
